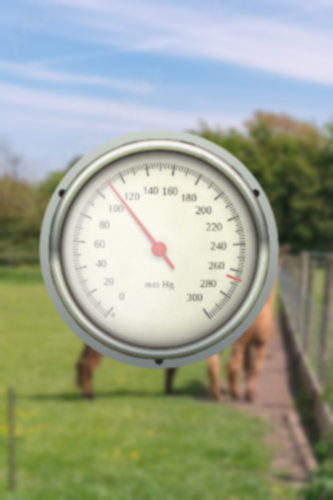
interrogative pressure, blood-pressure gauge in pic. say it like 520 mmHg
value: 110 mmHg
